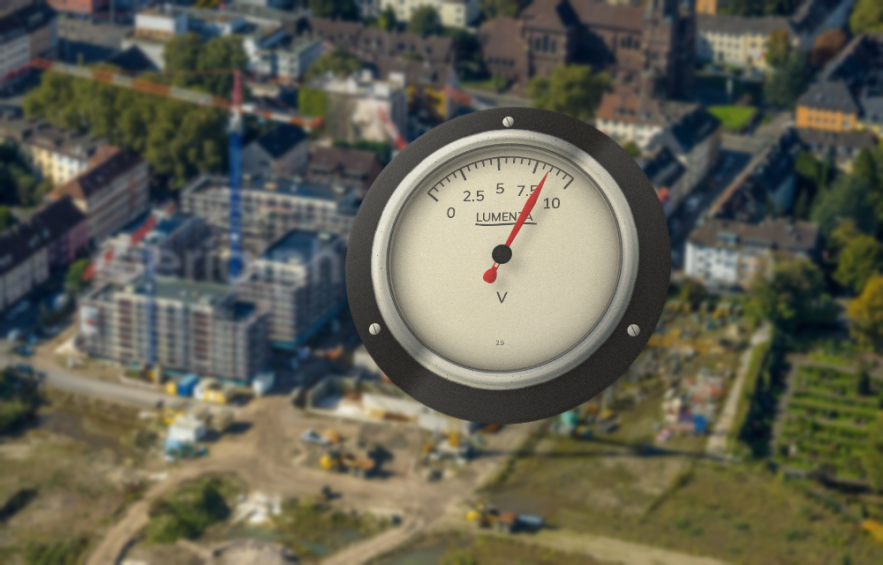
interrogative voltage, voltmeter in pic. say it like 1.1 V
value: 8.5 V
